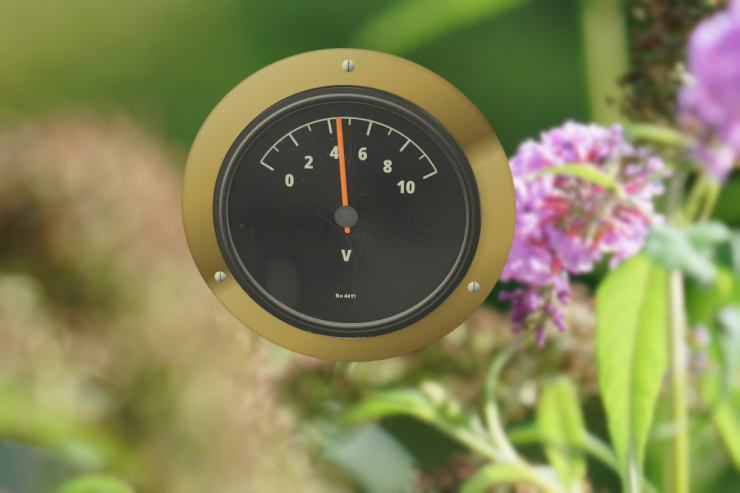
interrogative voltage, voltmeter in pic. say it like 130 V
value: 4.5 V
